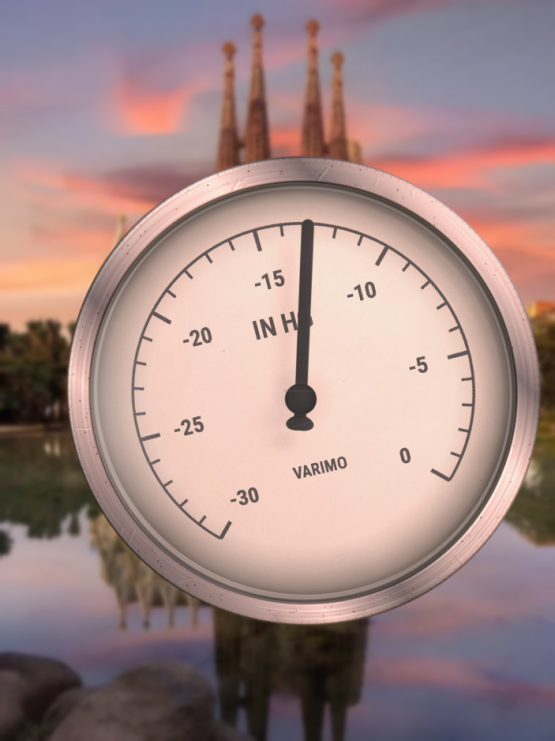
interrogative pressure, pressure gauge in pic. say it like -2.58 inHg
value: -13 inHg
